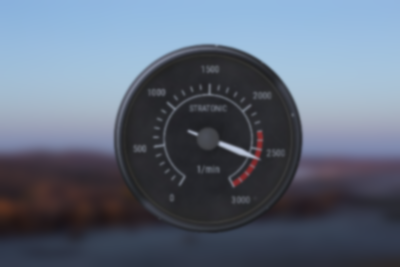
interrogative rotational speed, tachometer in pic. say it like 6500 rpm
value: 2600 rpm
